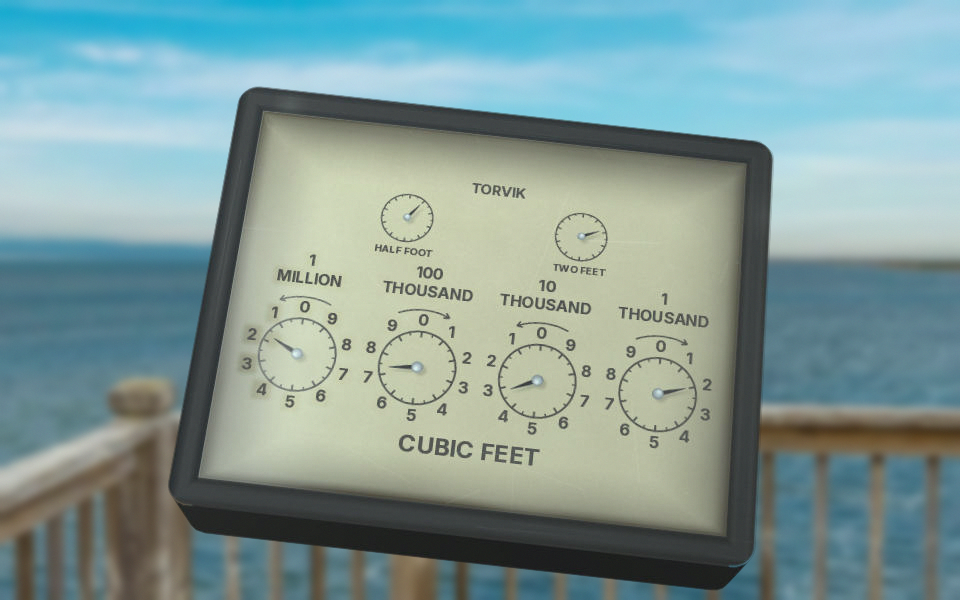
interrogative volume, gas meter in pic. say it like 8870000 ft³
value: 173200 ft³
